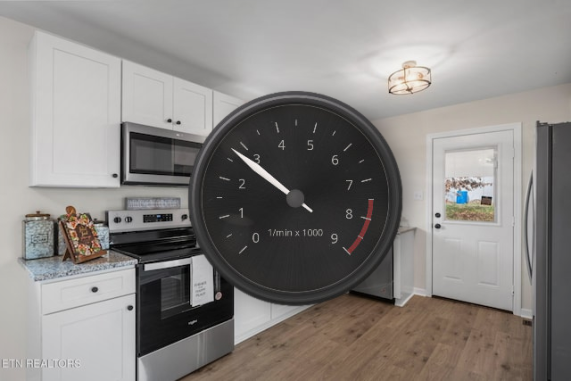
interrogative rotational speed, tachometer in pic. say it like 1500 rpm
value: 2750 rpm
